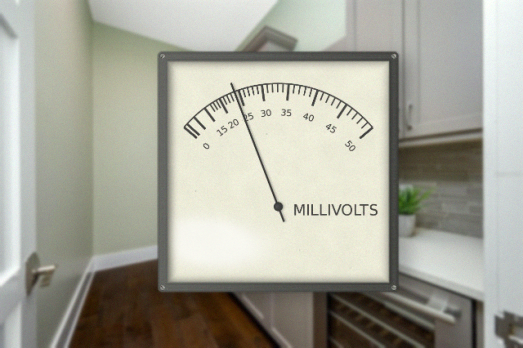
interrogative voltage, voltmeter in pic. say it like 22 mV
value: 24 mV
